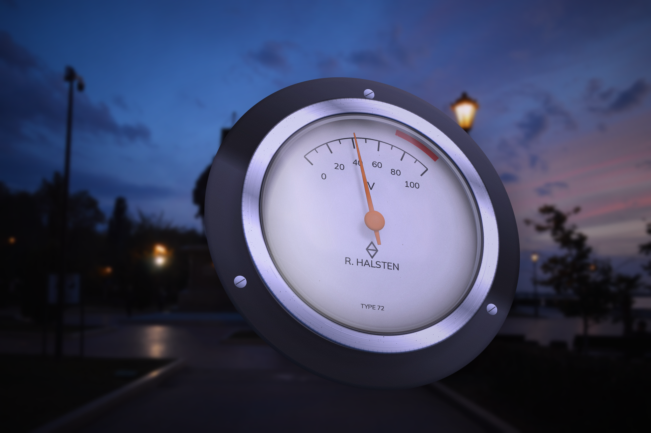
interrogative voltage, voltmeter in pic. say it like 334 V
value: 40 V
